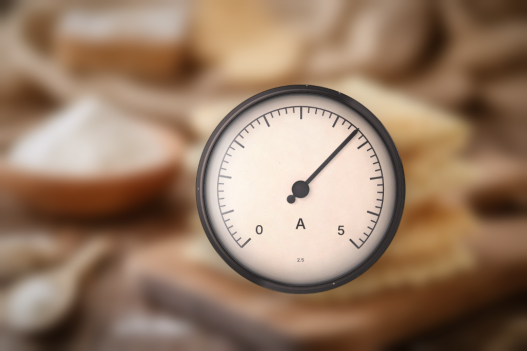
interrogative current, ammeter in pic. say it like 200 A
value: 3.3 A
